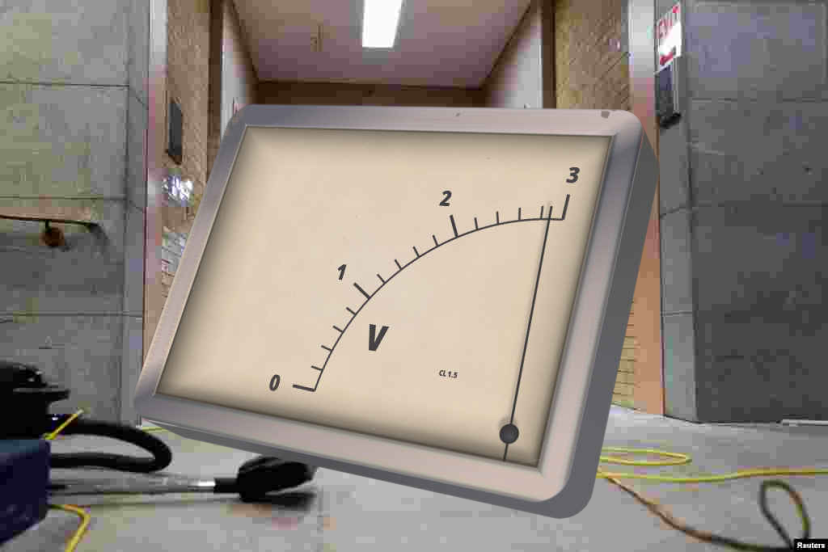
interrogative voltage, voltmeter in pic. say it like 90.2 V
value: 2.9 V
